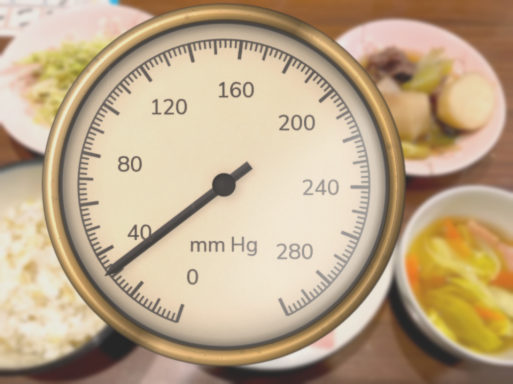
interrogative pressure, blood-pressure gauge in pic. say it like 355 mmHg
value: 32 mmHg
